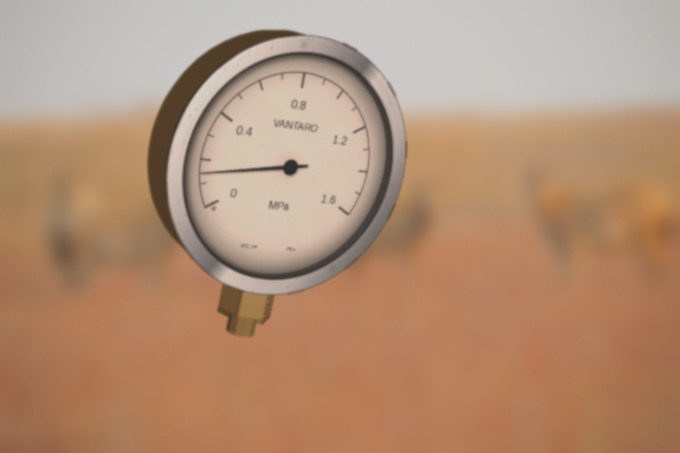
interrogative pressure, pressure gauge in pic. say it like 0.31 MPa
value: 0.15 MPa
